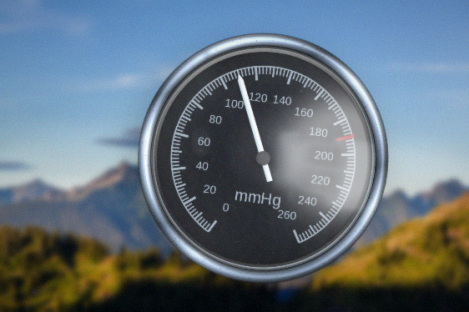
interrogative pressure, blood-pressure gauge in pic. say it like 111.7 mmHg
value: 110 mmHg
